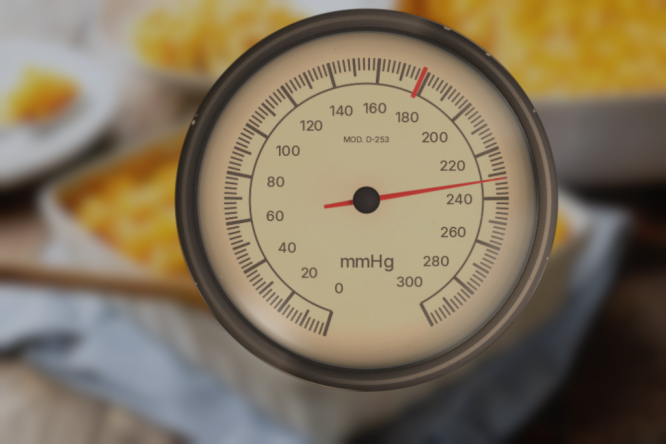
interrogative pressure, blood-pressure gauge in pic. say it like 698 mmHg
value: 232 mmHg
